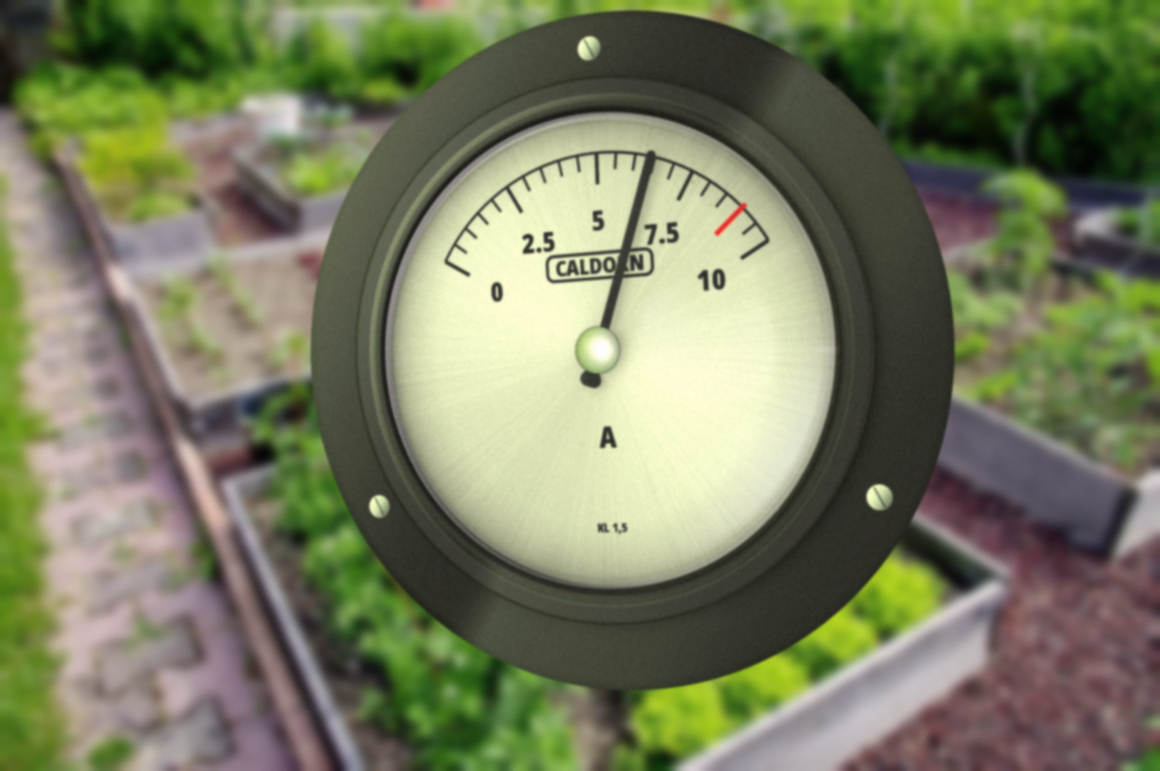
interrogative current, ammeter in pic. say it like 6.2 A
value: 6.5 A
